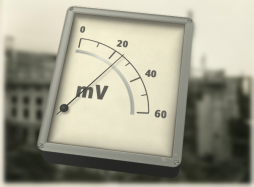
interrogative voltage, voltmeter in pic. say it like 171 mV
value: 25 mV
